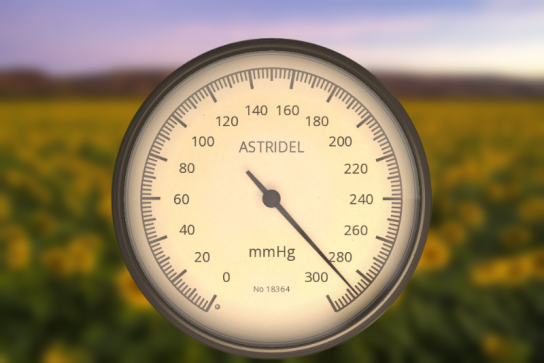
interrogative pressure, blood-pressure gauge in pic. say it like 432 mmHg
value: 288 mmHg
